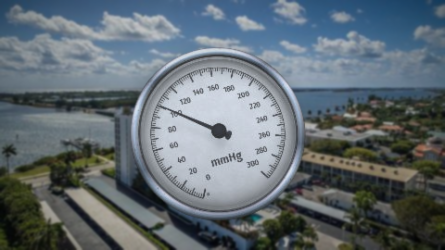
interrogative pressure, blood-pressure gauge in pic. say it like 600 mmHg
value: 100 mmHg
